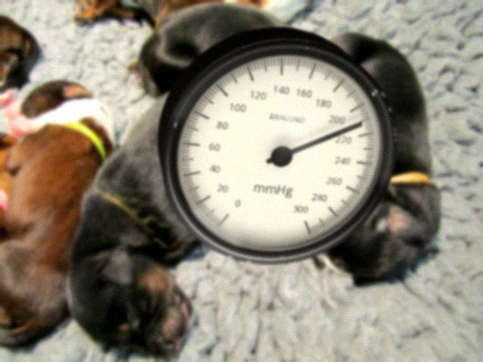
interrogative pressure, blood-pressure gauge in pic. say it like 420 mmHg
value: 210 mmHg
